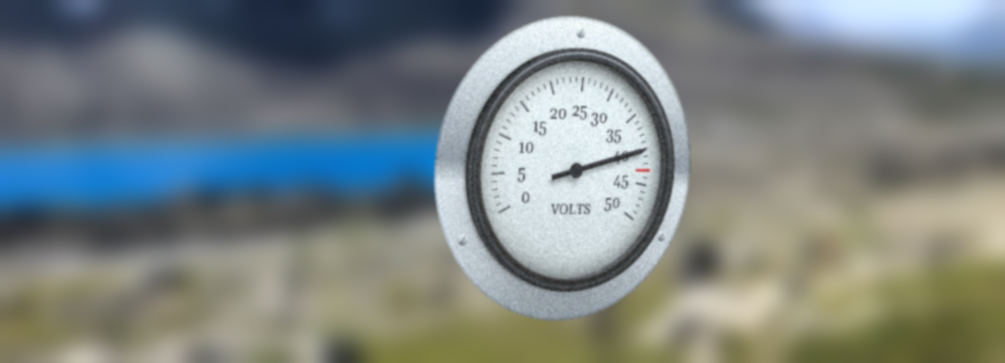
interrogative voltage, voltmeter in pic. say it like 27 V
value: 40 V
